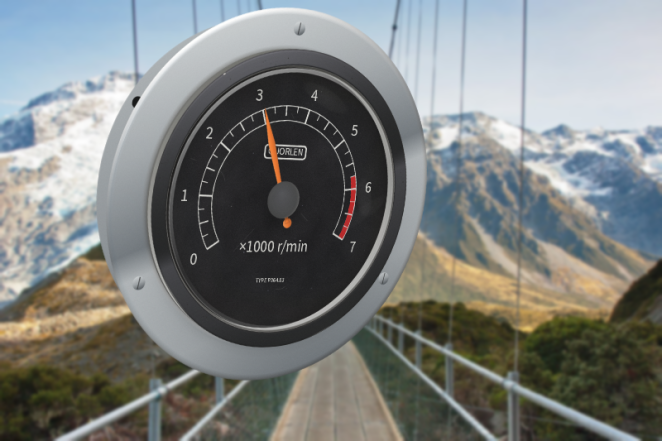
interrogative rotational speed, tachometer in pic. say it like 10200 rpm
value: 3000 rpm
